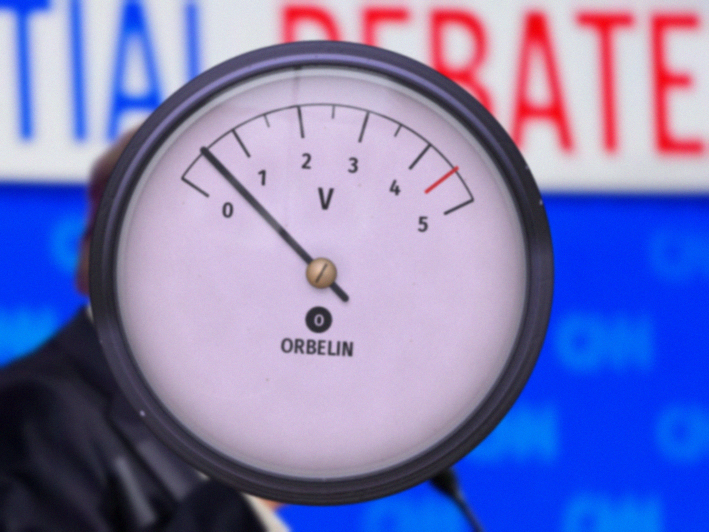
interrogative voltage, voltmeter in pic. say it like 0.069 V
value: 0.5 V
